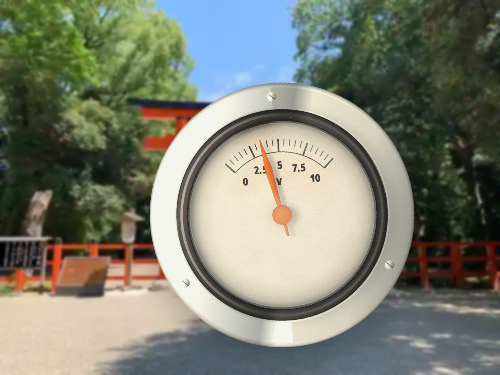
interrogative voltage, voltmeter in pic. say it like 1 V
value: 3.5 V
